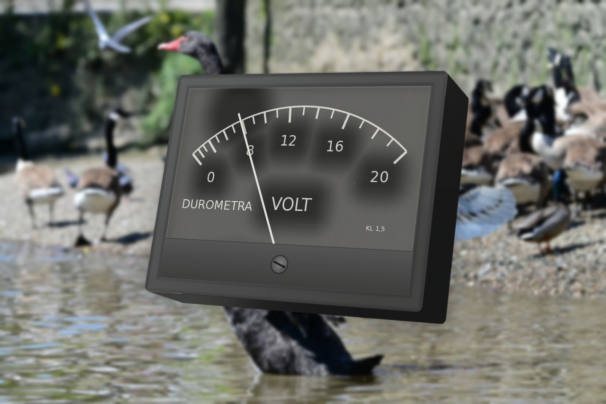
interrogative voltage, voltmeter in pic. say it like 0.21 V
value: 8 V
